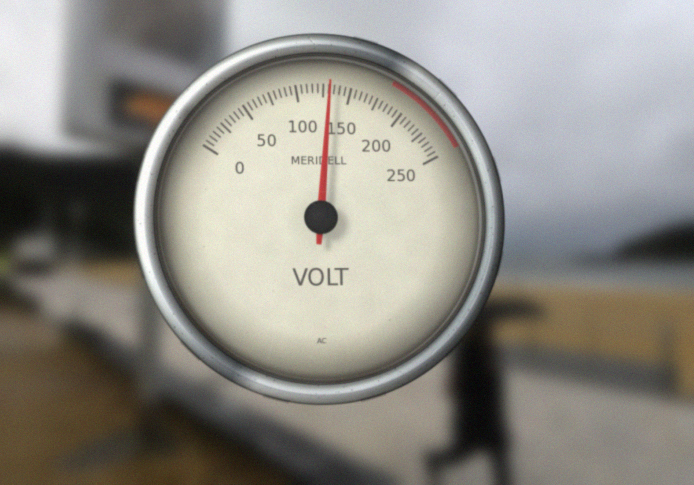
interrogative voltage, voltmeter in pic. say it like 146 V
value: 130 V
